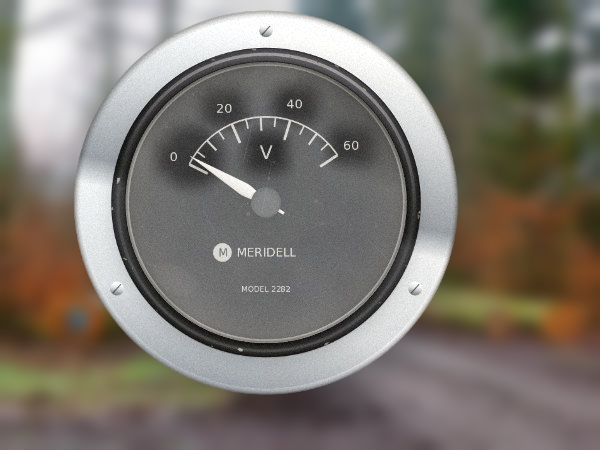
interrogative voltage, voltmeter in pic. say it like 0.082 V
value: 2.5 V
